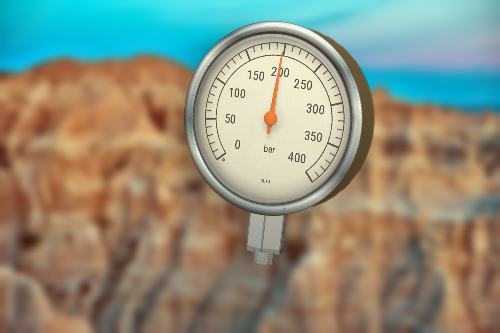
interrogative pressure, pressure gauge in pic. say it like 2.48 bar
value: 200 bar
